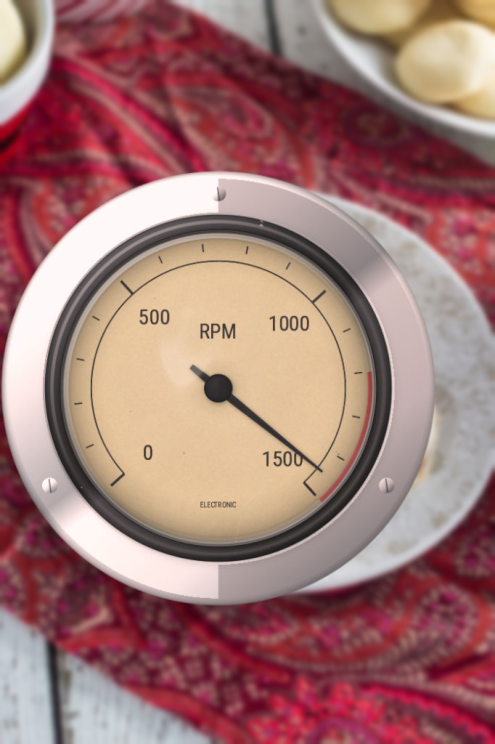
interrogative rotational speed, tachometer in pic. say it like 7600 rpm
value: 1450 rpm
